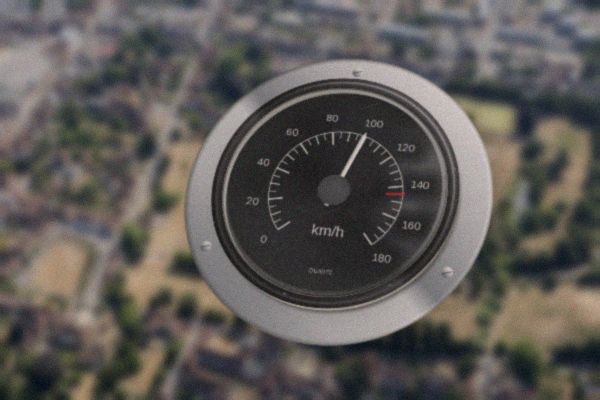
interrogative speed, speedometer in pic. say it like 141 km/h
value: 100 km/h
